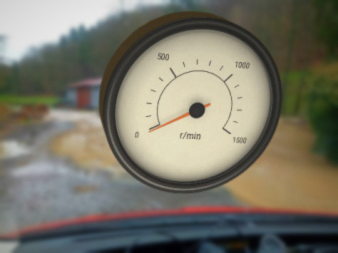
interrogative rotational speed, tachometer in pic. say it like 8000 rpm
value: 0 rpm
